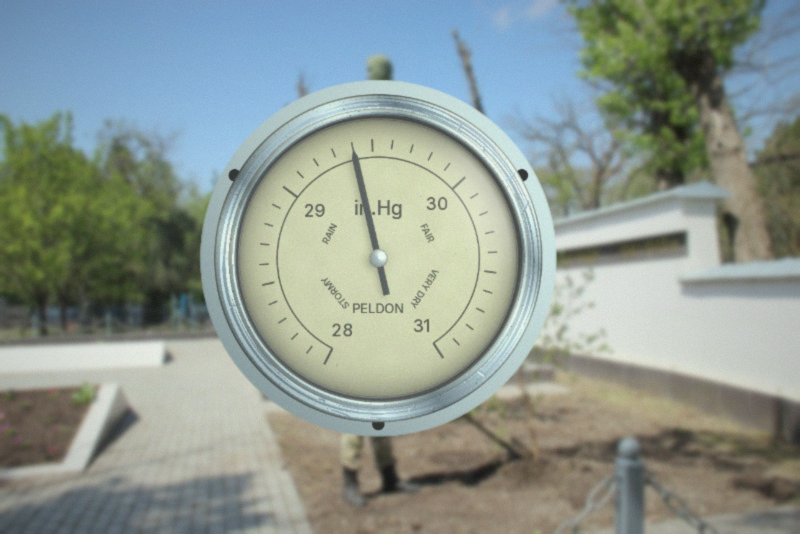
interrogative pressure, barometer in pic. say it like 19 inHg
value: 29.4 inHg
